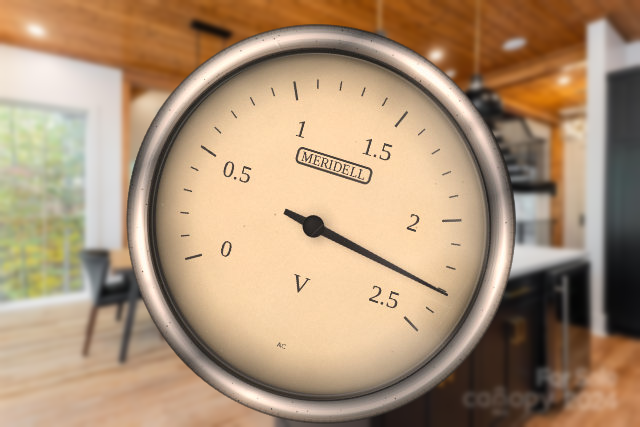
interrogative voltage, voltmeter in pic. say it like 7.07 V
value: 2.3 V
